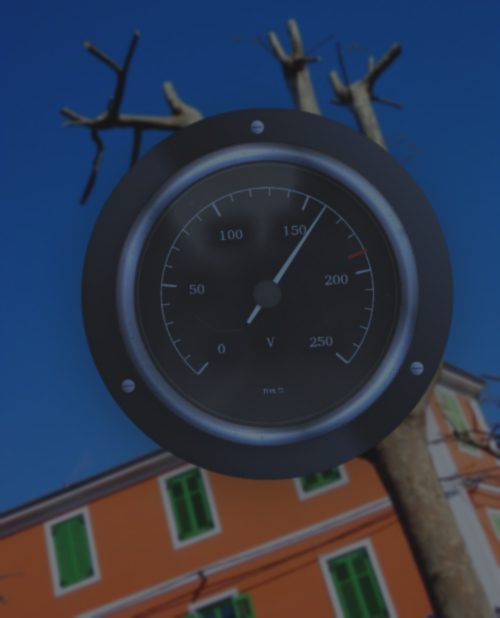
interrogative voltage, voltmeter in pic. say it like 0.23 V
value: 160 V
